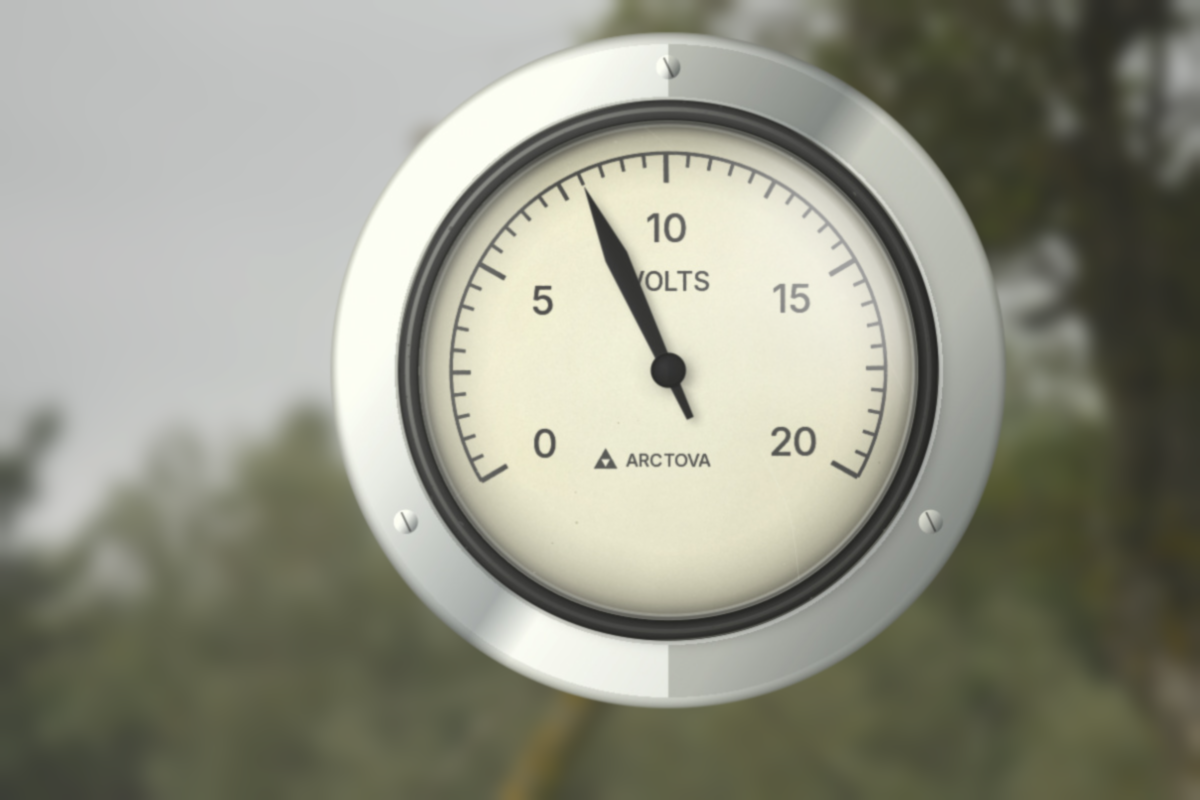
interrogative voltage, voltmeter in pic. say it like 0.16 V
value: 8 V
